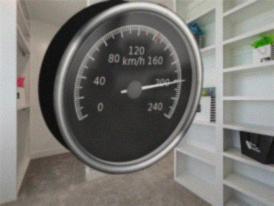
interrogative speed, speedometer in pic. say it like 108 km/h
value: 200 km/h
